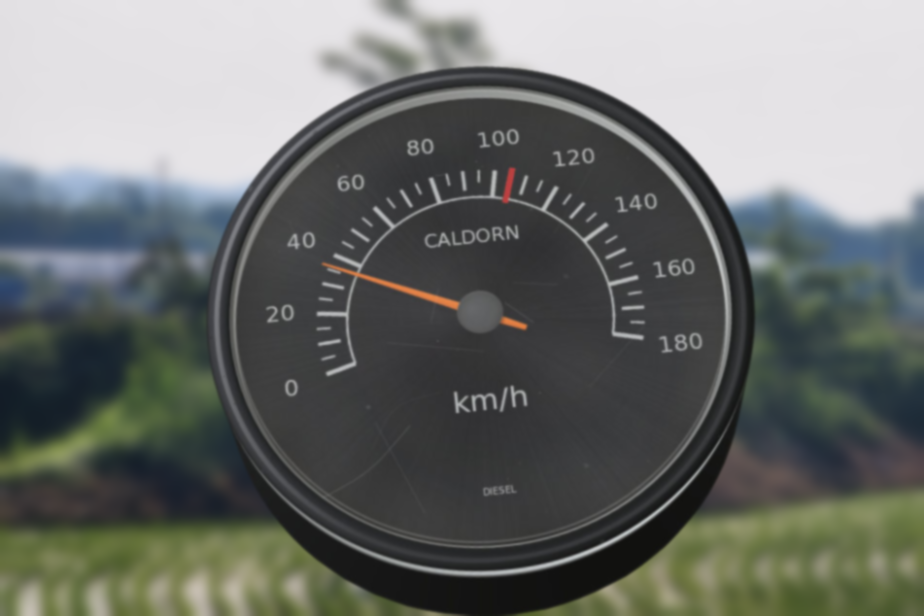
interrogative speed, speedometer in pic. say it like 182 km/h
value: 35 km/h
